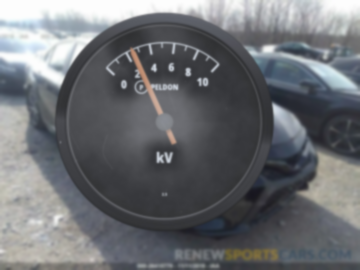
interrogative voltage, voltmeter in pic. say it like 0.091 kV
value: 2.5 kV
